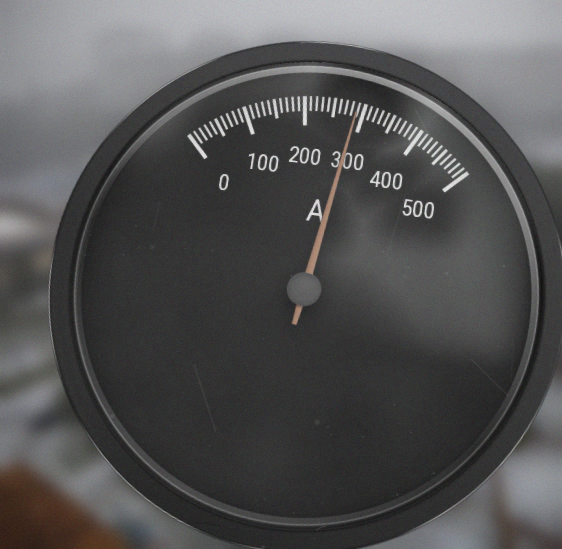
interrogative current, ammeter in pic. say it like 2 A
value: 290 A
